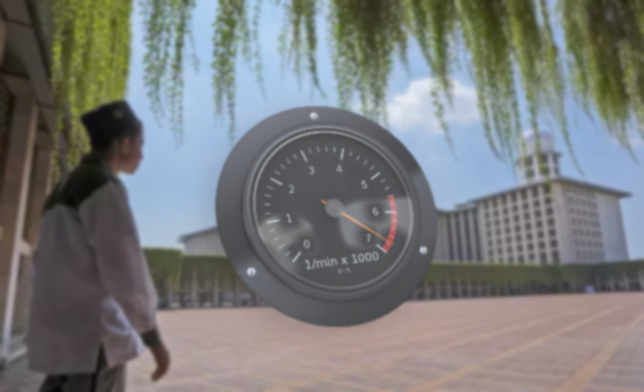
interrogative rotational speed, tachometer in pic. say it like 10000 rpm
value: 6800 rpm
